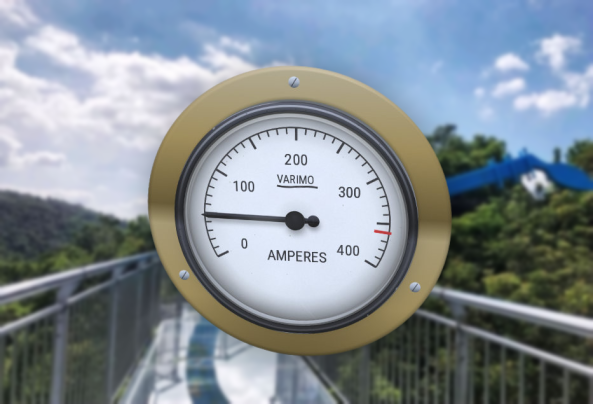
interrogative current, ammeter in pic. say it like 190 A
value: 50 A
